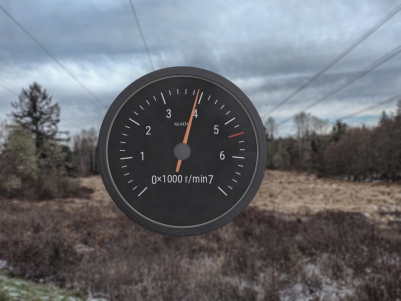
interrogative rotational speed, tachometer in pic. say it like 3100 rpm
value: 3900 rpm
